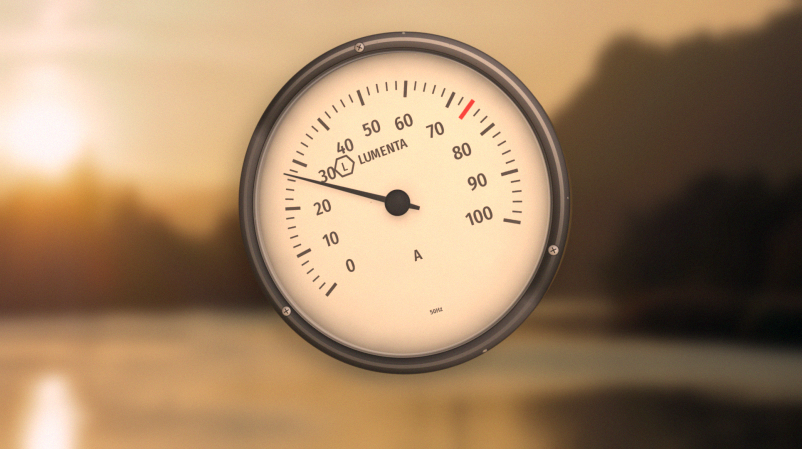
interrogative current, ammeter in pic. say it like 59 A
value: 27 A
